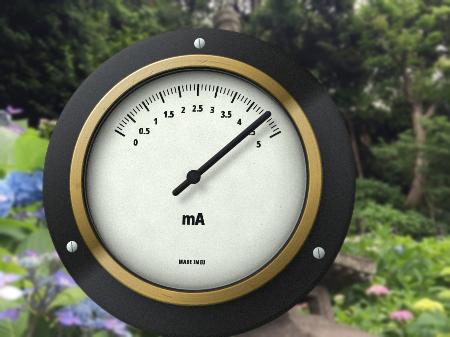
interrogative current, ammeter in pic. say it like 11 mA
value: 4.5 mA
